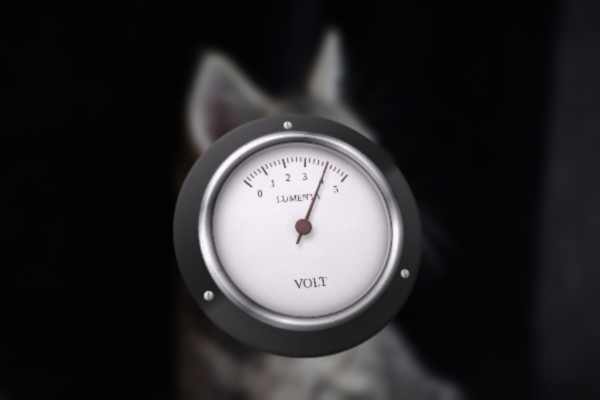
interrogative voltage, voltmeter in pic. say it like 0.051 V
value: 4 V
